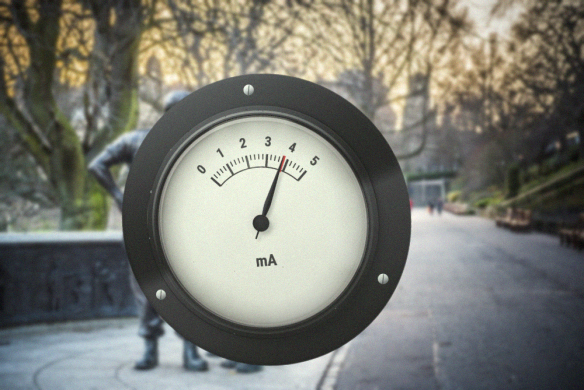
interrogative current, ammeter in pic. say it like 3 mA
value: 3.8 mA
